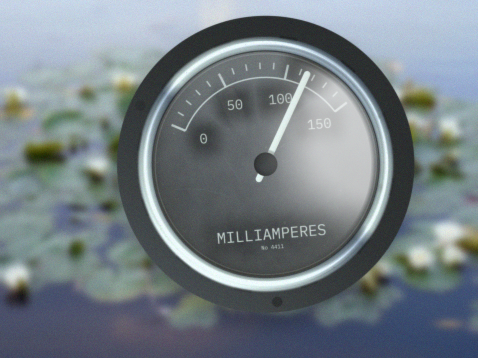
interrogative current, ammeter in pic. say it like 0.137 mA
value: 115 mA
